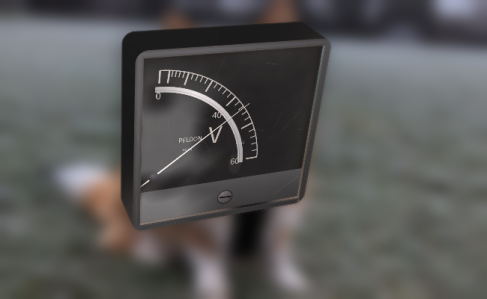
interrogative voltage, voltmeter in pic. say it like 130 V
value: 44 V
